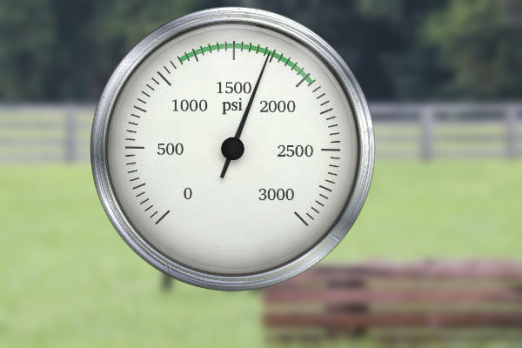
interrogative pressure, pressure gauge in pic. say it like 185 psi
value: 1725 psi
